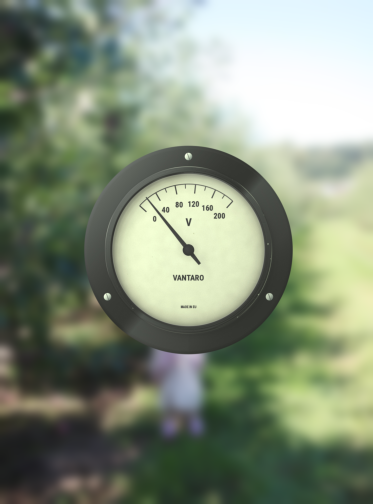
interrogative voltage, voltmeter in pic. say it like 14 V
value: 20 V
